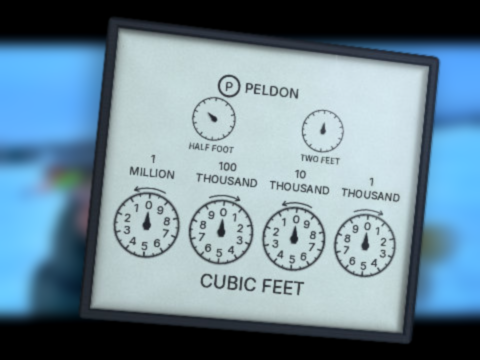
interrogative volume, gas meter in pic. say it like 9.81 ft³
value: 0 ft³
